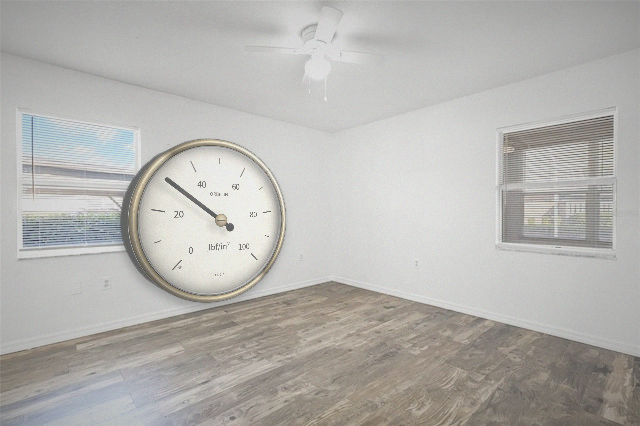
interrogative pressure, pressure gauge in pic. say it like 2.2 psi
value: 30 psi
